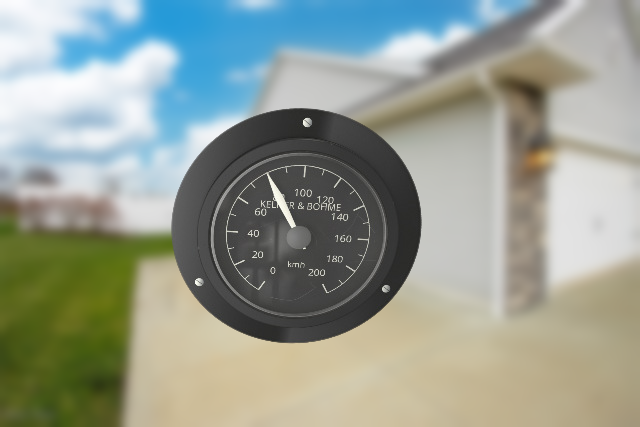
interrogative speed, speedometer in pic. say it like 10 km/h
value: 80 km/h
